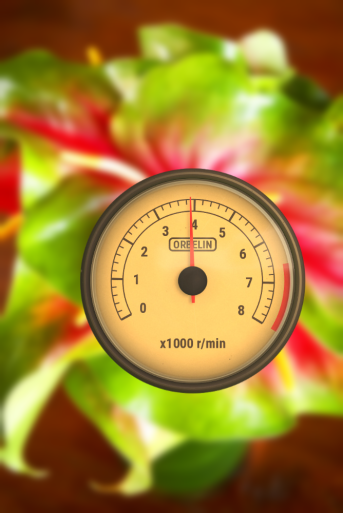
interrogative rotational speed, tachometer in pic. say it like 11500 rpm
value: 3900 rpm
